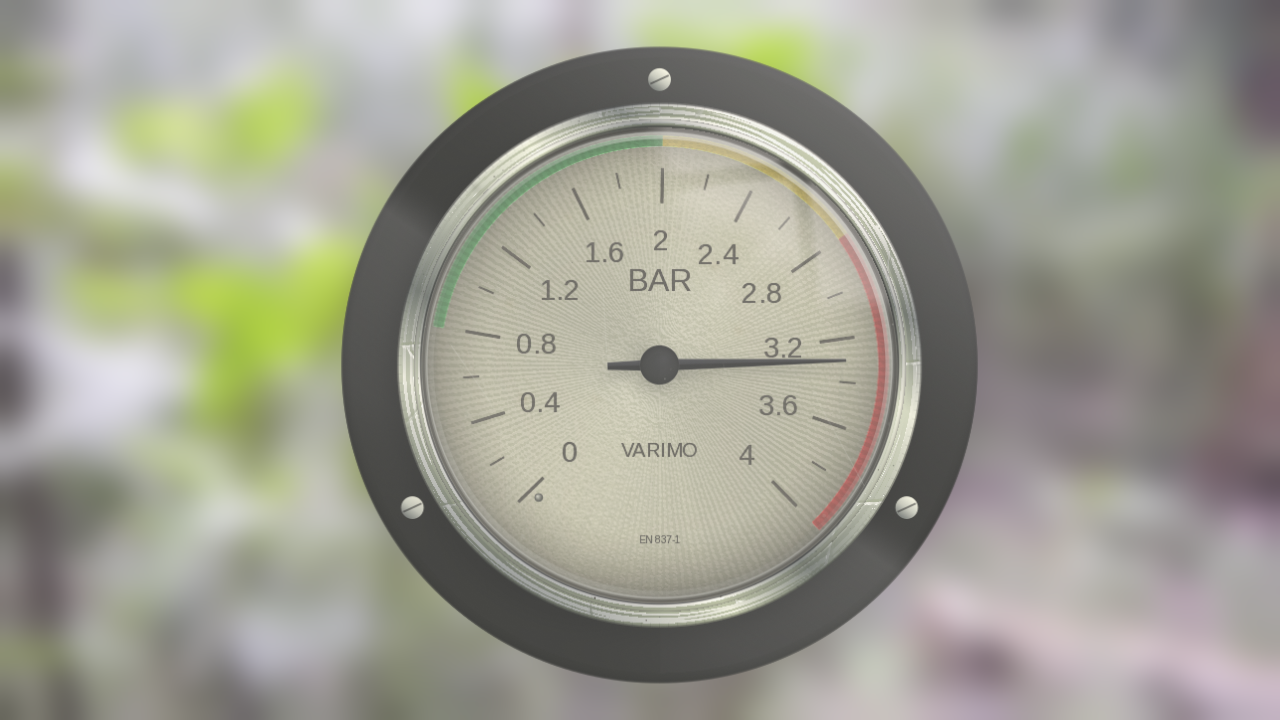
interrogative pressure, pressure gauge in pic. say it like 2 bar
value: 3.3 bar
